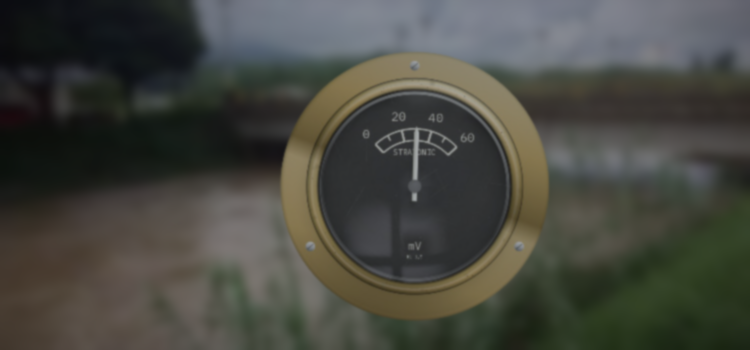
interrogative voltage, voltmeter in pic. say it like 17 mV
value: 30 mV
